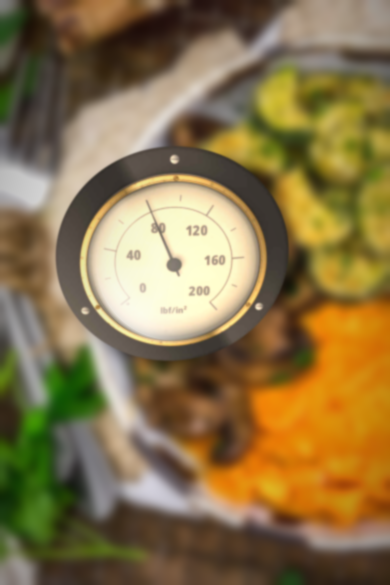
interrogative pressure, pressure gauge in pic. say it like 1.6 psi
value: 80 psi
